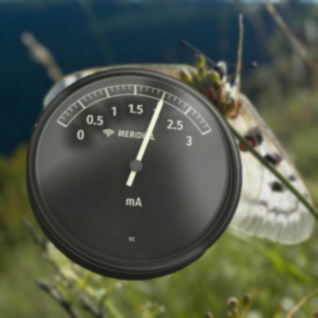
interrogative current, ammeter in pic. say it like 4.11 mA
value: 2 mA
